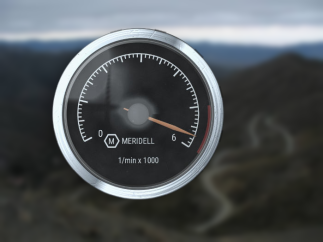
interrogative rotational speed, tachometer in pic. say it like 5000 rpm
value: 5700 rpm
